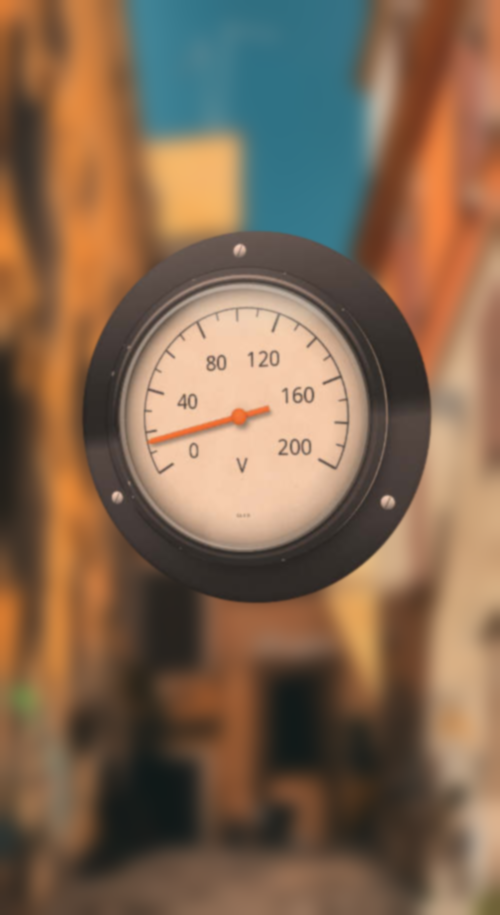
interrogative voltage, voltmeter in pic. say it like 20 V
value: 15 V
